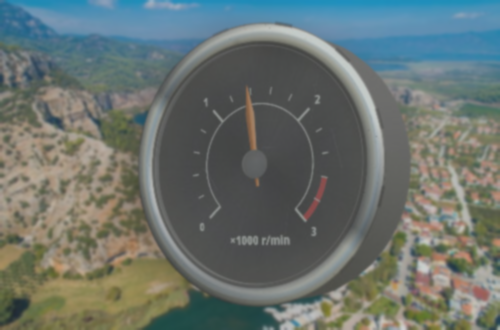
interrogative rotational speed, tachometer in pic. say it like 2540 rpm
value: 1400 rpm
